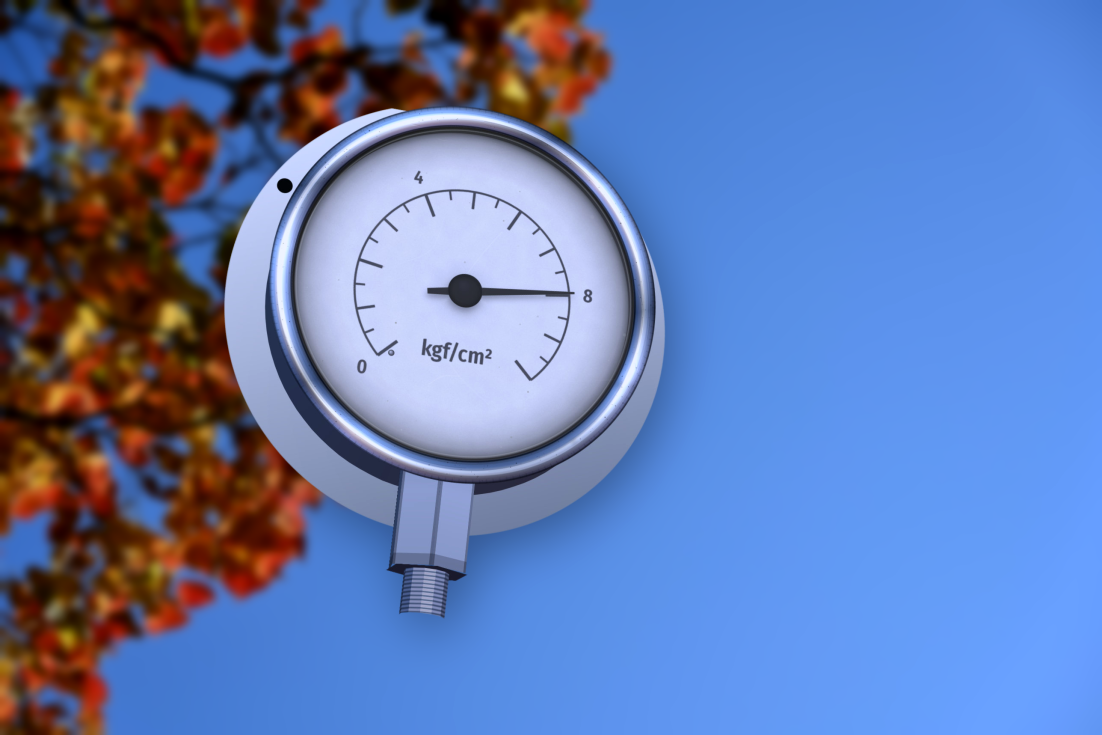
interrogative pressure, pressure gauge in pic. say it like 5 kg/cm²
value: 8 kg/cm²
